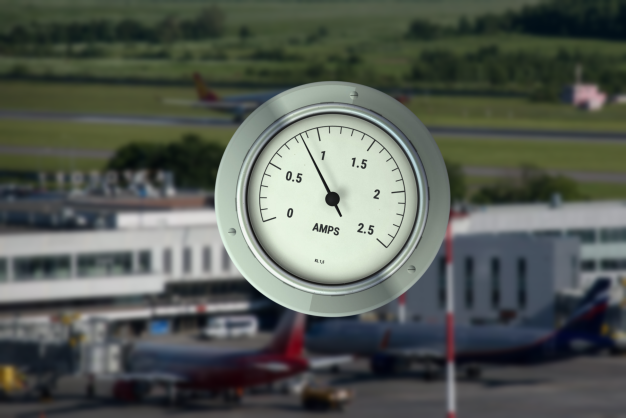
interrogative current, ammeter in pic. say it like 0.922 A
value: 0.85 A
